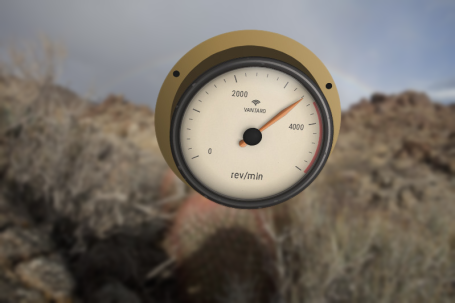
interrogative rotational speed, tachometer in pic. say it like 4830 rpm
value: 3400 rpm
